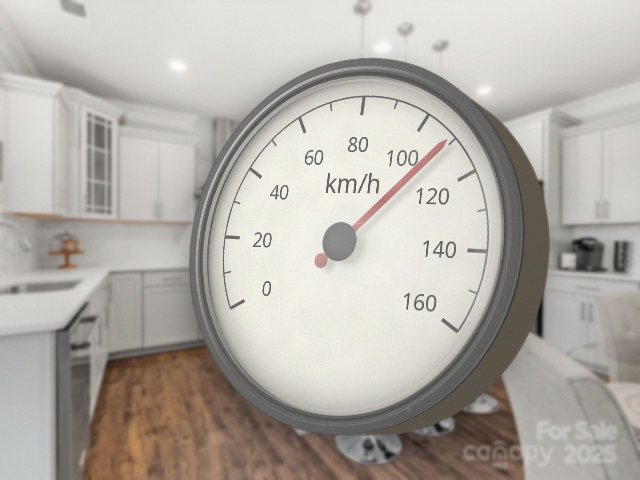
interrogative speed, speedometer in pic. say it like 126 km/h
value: 110 km/h
